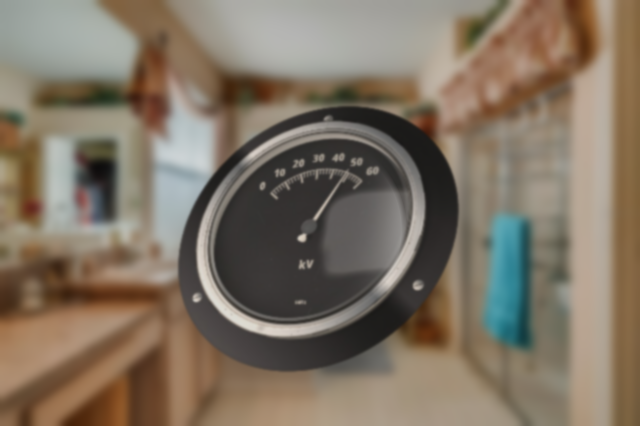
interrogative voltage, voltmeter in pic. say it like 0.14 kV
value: 50 kV
